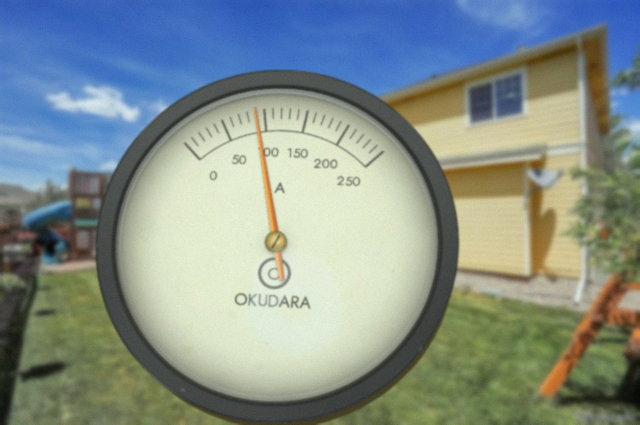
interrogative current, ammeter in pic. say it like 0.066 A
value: 90 A
